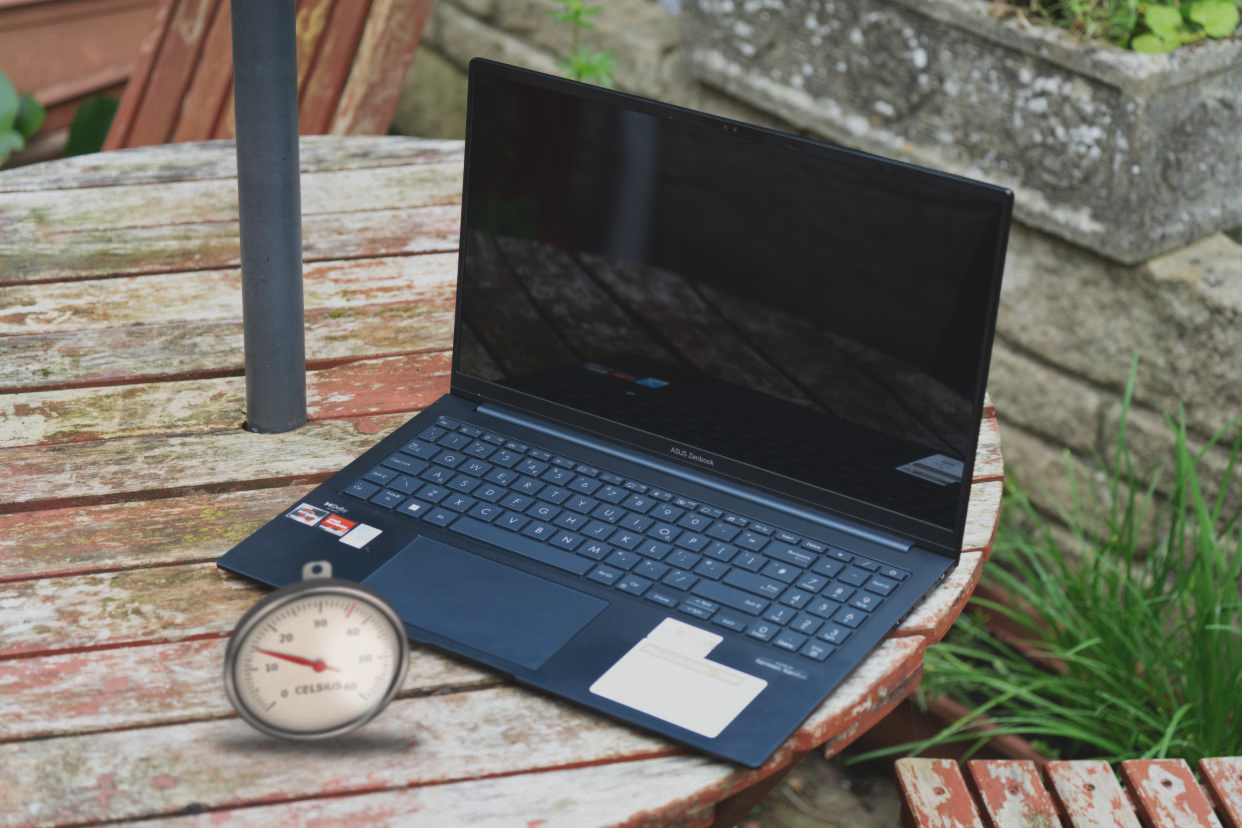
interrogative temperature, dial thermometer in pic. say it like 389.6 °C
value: 15 °C
